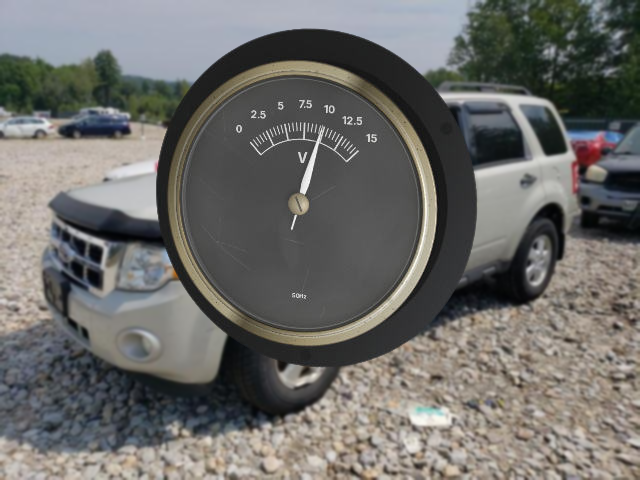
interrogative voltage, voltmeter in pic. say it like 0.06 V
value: 10 V
